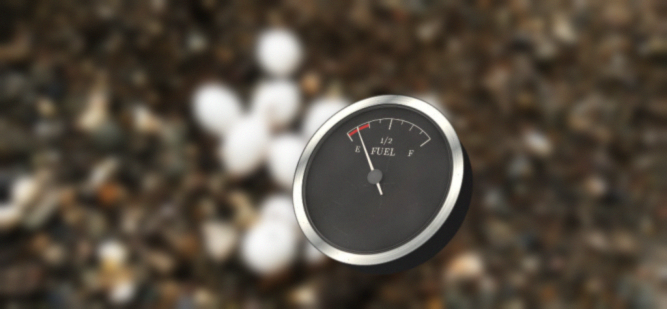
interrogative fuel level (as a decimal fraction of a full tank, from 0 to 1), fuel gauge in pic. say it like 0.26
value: 0.125
